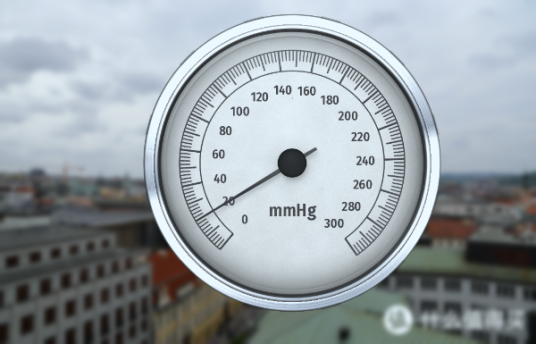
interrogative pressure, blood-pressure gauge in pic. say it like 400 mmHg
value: 20 mmHg
